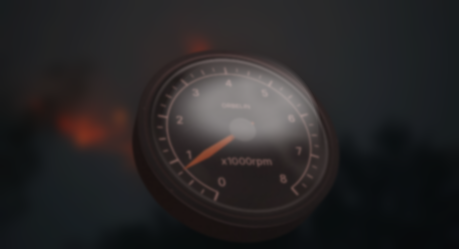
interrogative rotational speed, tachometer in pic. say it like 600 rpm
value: 750 rpm
